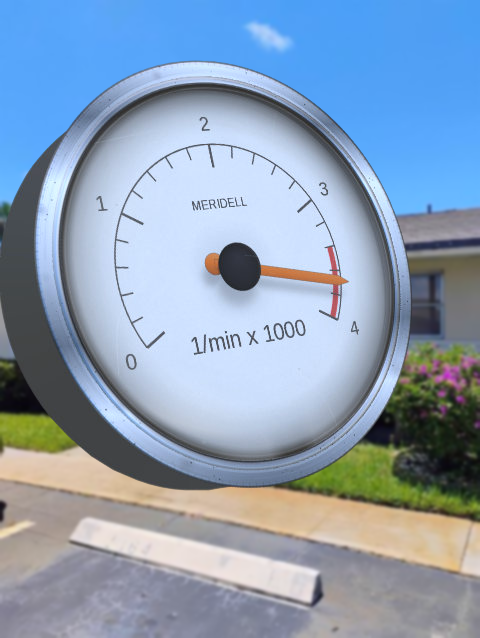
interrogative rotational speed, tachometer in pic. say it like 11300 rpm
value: 3700 rpm
